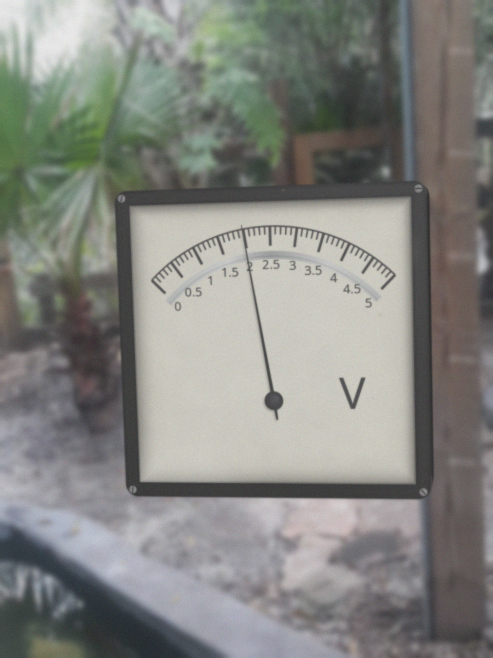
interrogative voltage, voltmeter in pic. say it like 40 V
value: 2 V
